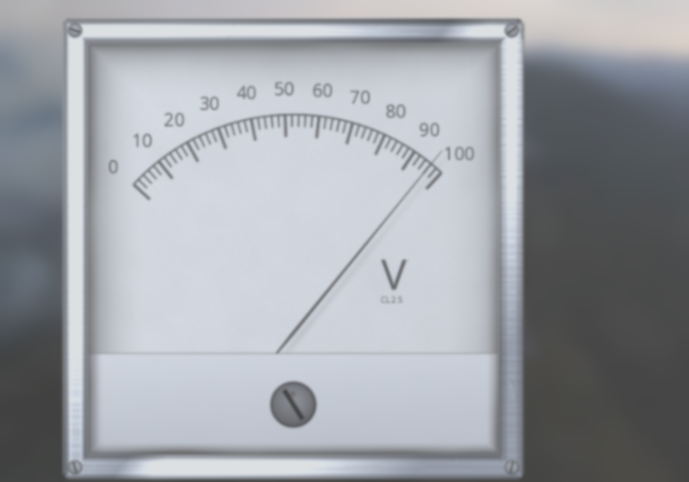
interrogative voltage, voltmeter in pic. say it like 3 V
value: 96 V
